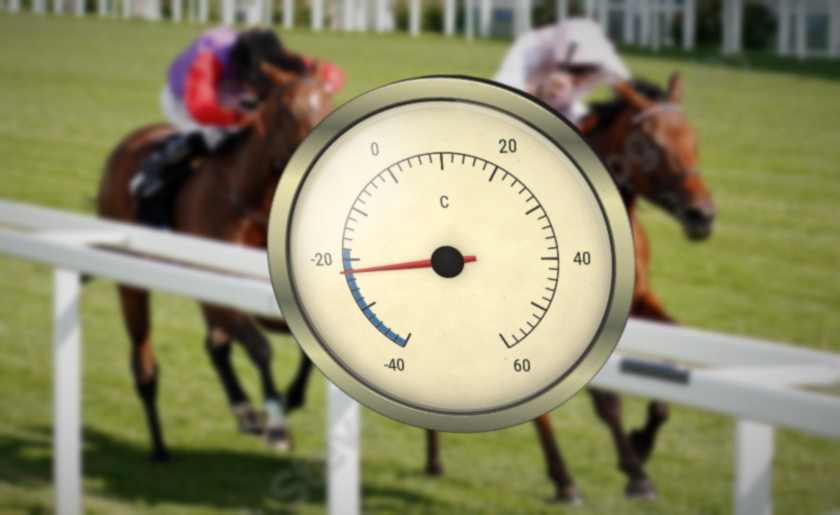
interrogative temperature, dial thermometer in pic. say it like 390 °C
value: -22 °C
